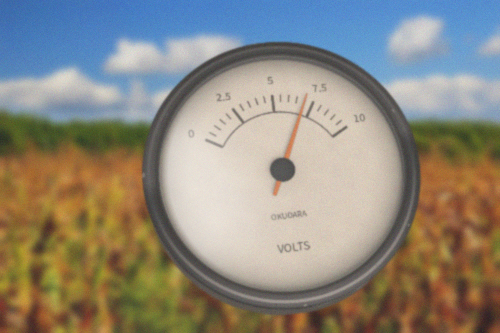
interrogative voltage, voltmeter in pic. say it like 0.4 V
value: 7 V
